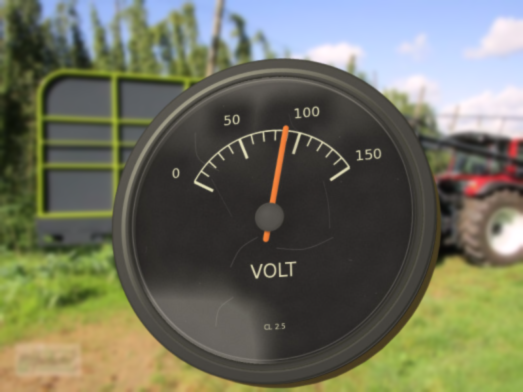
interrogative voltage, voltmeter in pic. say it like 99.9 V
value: 90 V
